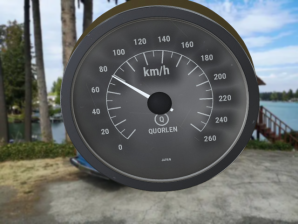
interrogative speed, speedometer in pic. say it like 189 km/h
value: 80 km/h
